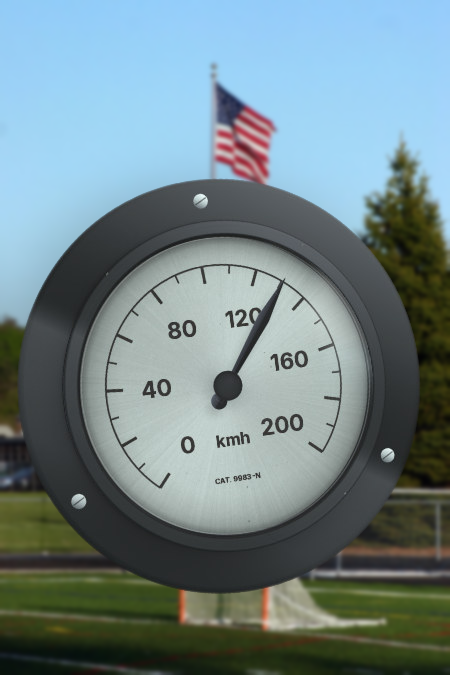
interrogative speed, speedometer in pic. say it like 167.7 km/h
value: 130 km/h
